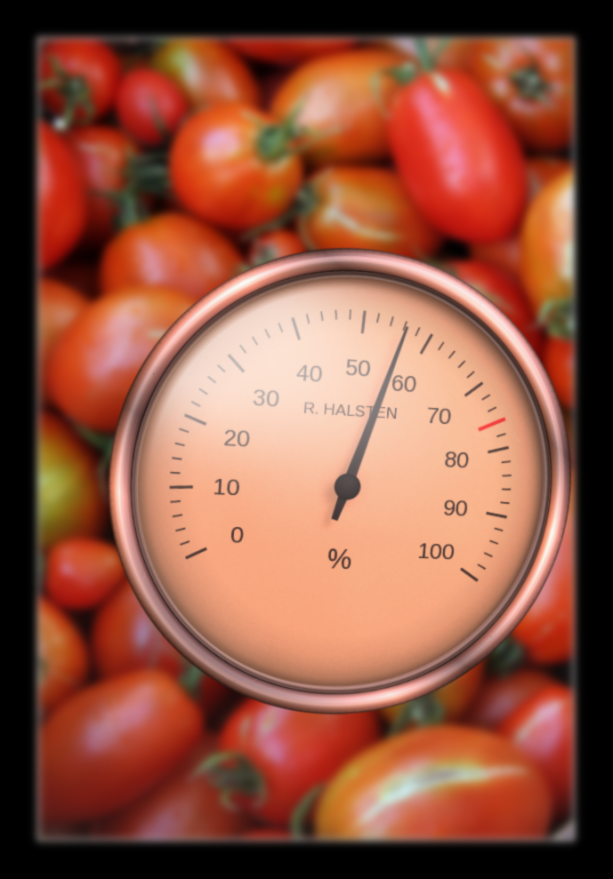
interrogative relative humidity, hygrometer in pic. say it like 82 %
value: 56 %
